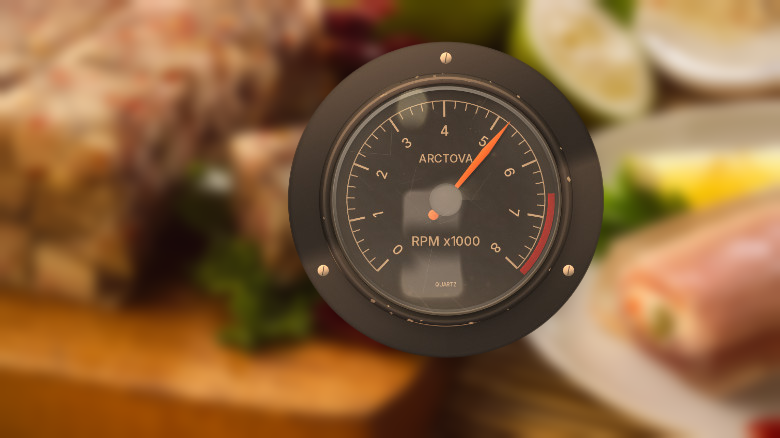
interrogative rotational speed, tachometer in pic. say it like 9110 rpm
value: 5200 rpm
